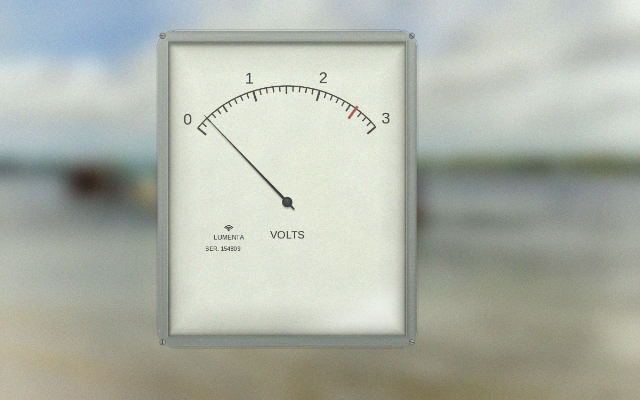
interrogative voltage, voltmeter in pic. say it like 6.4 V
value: 0.2 V
